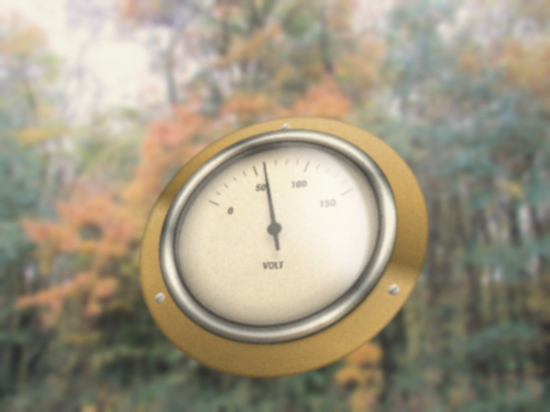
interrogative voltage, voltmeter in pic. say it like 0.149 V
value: 60 V
